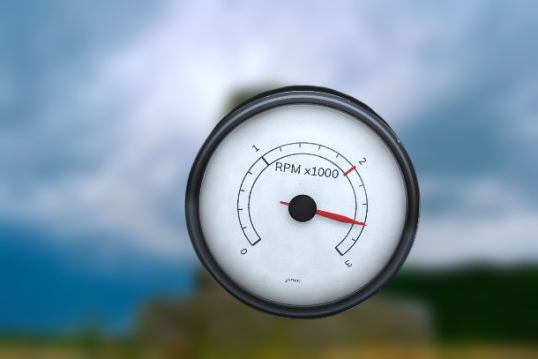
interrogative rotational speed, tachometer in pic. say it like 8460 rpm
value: 2600 rpm
